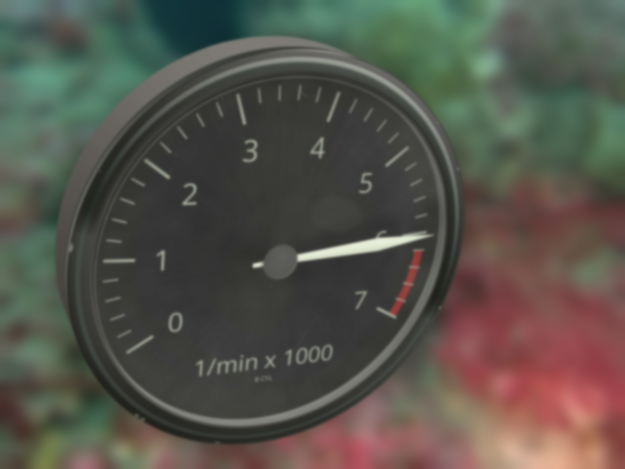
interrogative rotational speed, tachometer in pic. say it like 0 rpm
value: 6000 rpm
